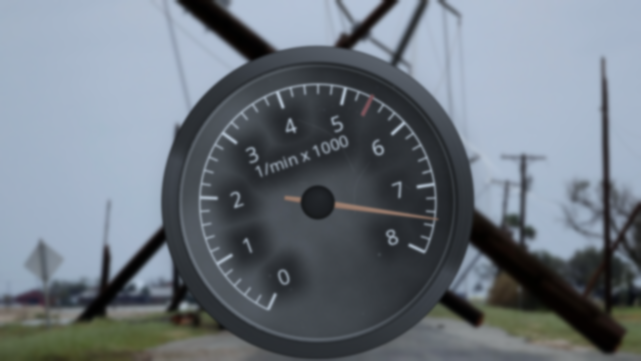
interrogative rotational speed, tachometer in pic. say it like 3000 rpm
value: 7500 rpm
